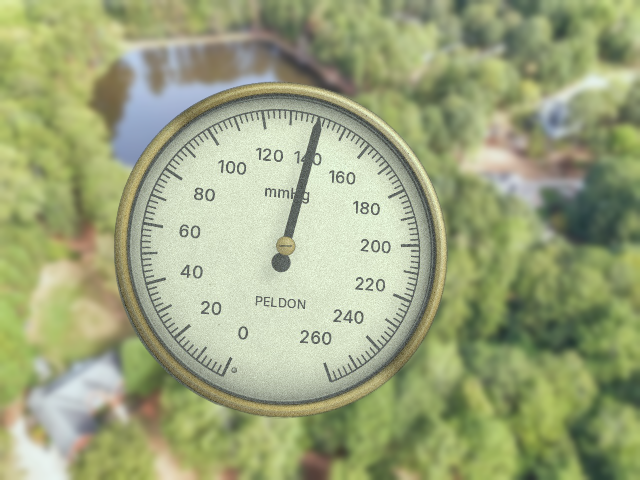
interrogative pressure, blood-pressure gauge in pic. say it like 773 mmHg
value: 140 mmHg
